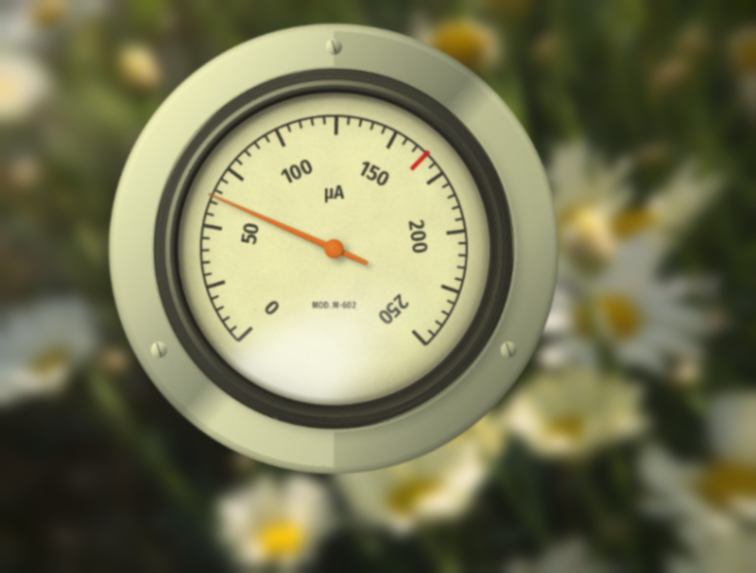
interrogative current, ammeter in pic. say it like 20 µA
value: 62.5 µA
